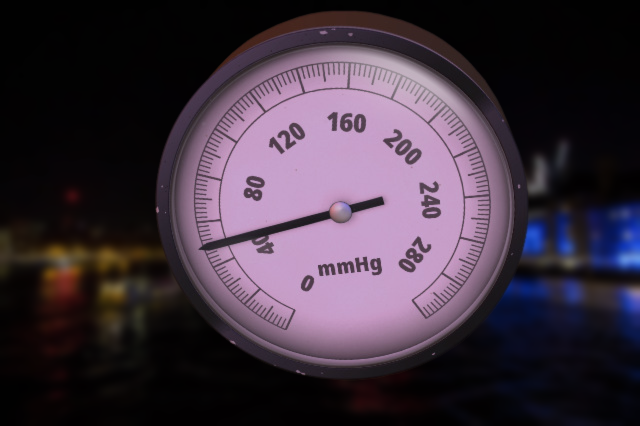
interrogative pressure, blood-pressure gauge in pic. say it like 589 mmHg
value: 50 mmHg
